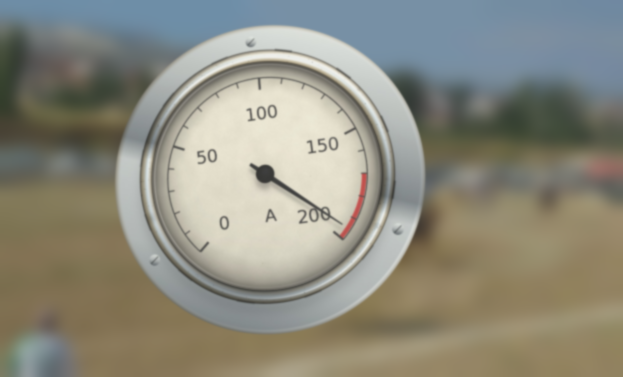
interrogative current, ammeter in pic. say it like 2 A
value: 195 A
